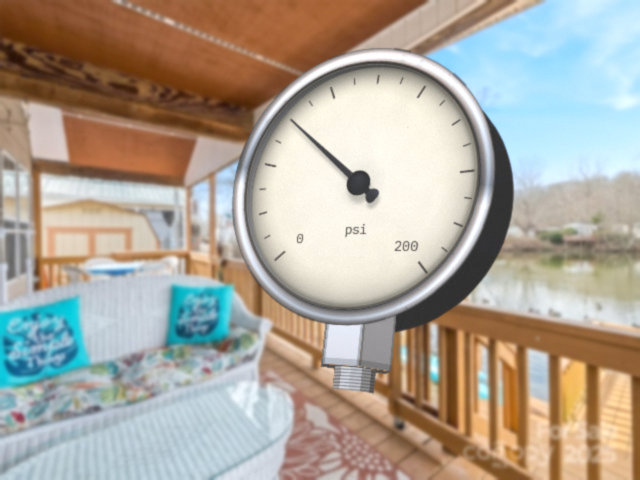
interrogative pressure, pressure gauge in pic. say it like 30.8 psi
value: 60 psi
